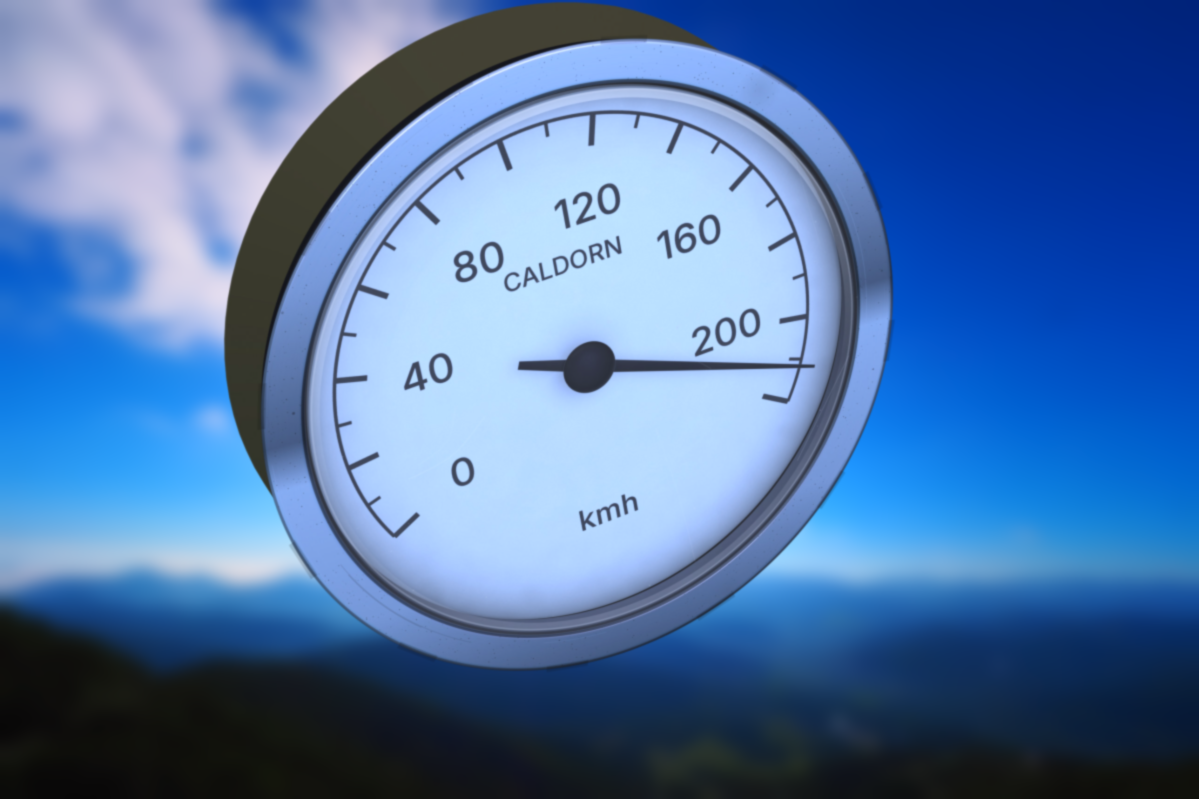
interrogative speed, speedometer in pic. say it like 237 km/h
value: 210 km/h
